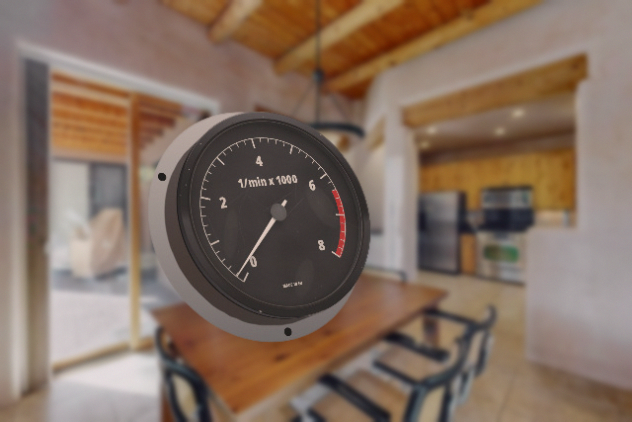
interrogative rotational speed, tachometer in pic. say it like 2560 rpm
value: 200 rpm
